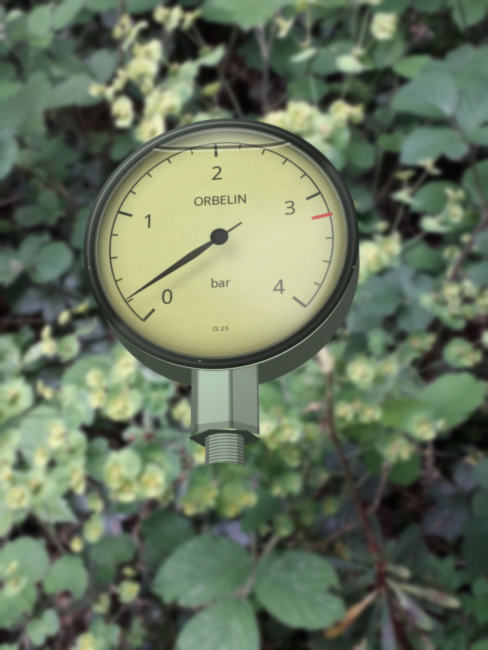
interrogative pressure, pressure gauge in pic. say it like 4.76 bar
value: 0.2 bar
